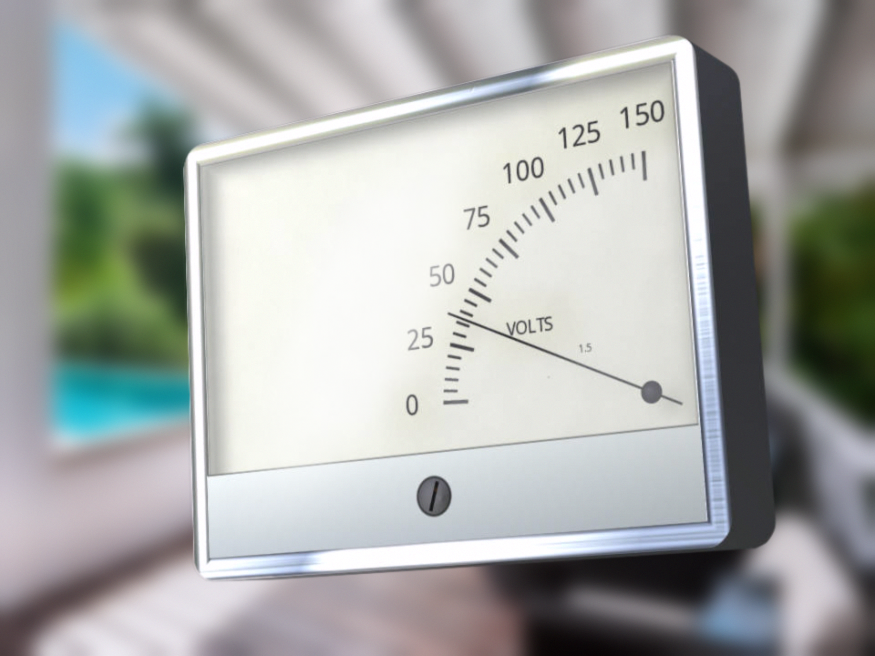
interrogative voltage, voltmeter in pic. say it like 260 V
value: 37.5 V
